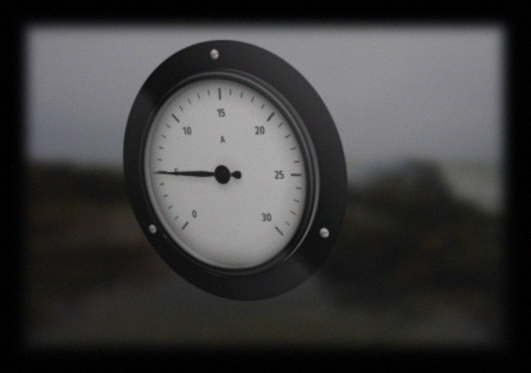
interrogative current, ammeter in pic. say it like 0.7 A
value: 5 A
